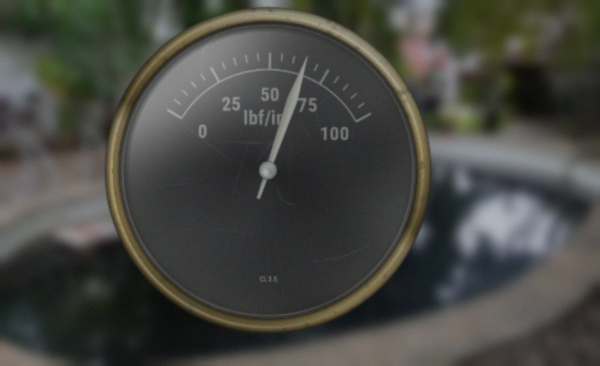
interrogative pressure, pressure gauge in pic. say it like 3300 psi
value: 65 psi
